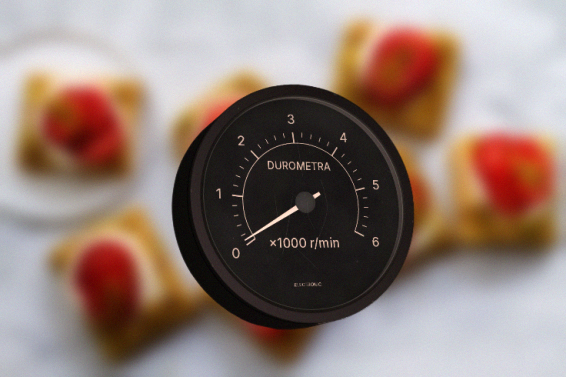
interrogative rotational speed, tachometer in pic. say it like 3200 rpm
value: 100 rpm
